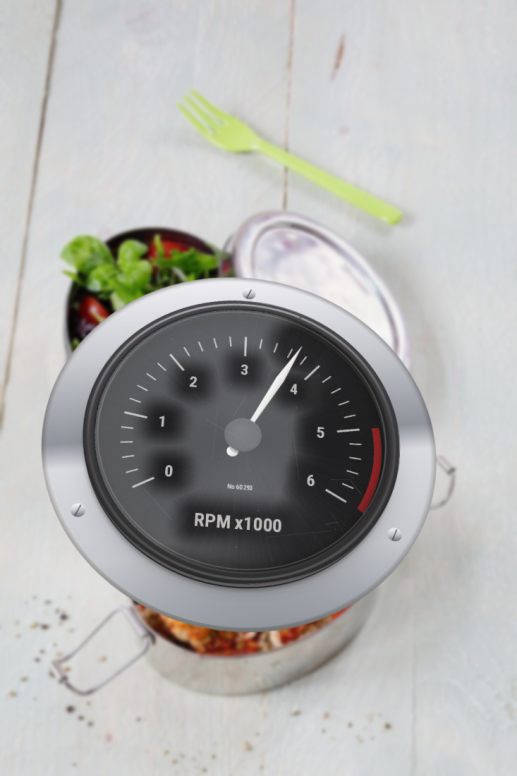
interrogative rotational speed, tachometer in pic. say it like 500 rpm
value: 3700 rpm
